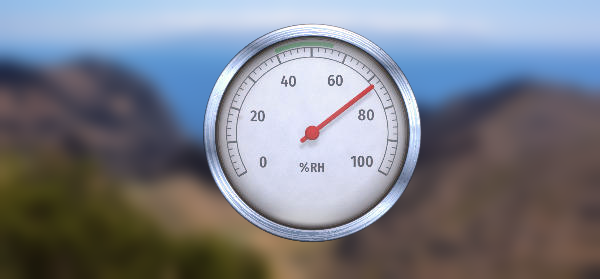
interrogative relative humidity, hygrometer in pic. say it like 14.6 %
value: 72 %
